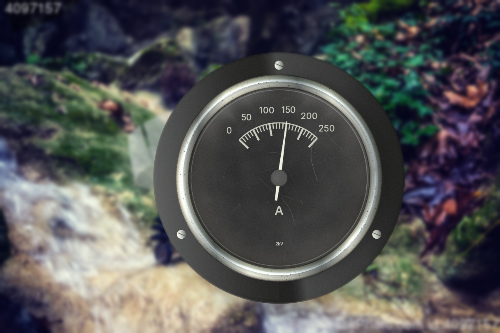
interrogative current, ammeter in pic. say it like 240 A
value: 150 A
